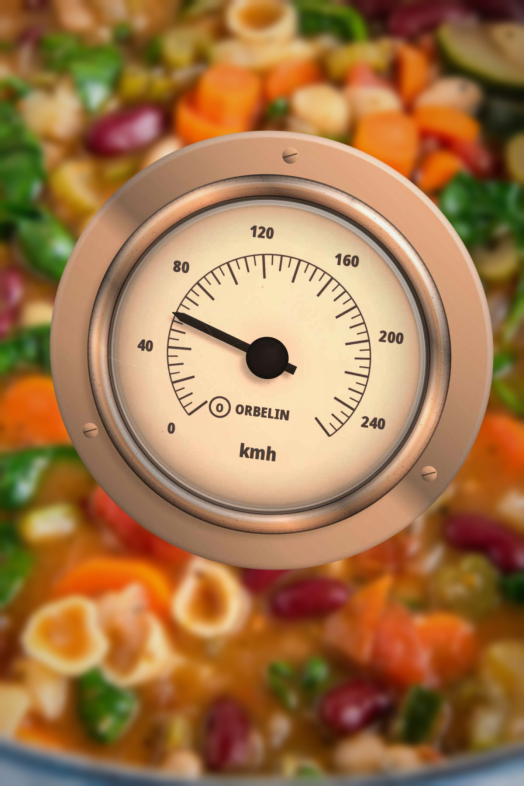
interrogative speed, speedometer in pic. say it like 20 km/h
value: 60 km/h
